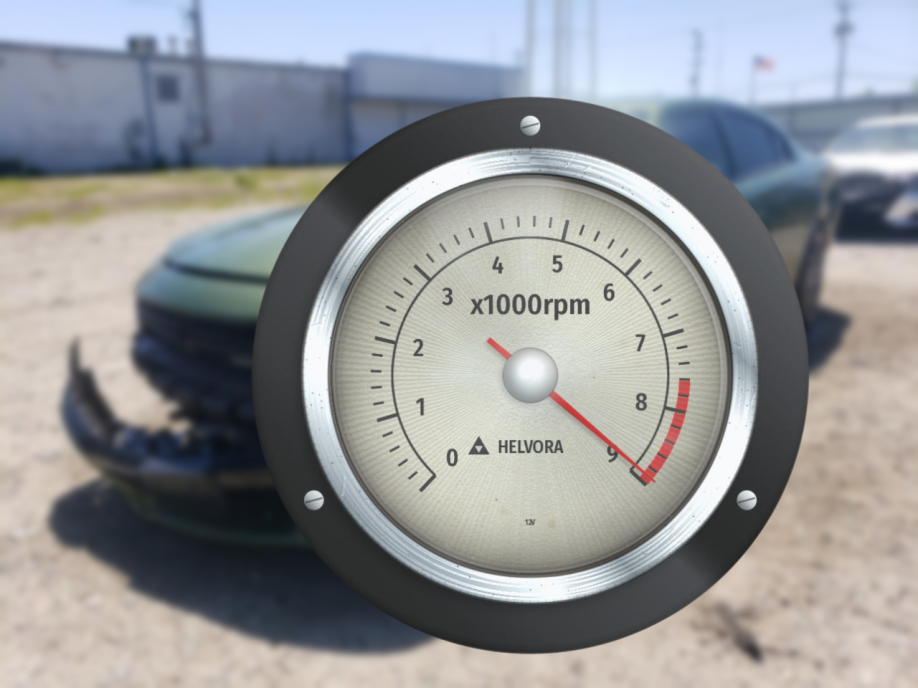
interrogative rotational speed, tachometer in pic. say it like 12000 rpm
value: 8900 rpm
